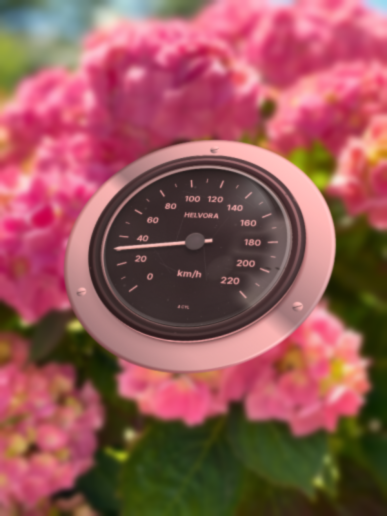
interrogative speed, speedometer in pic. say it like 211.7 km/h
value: 30 km/h
